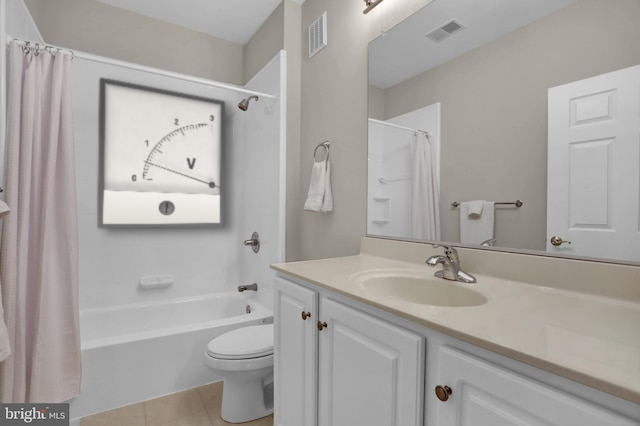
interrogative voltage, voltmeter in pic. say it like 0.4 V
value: 0.5 V
